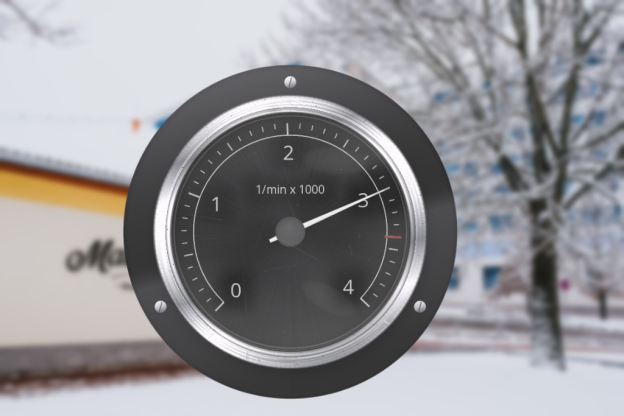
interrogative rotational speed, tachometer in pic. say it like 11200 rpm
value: 3000 rpm
